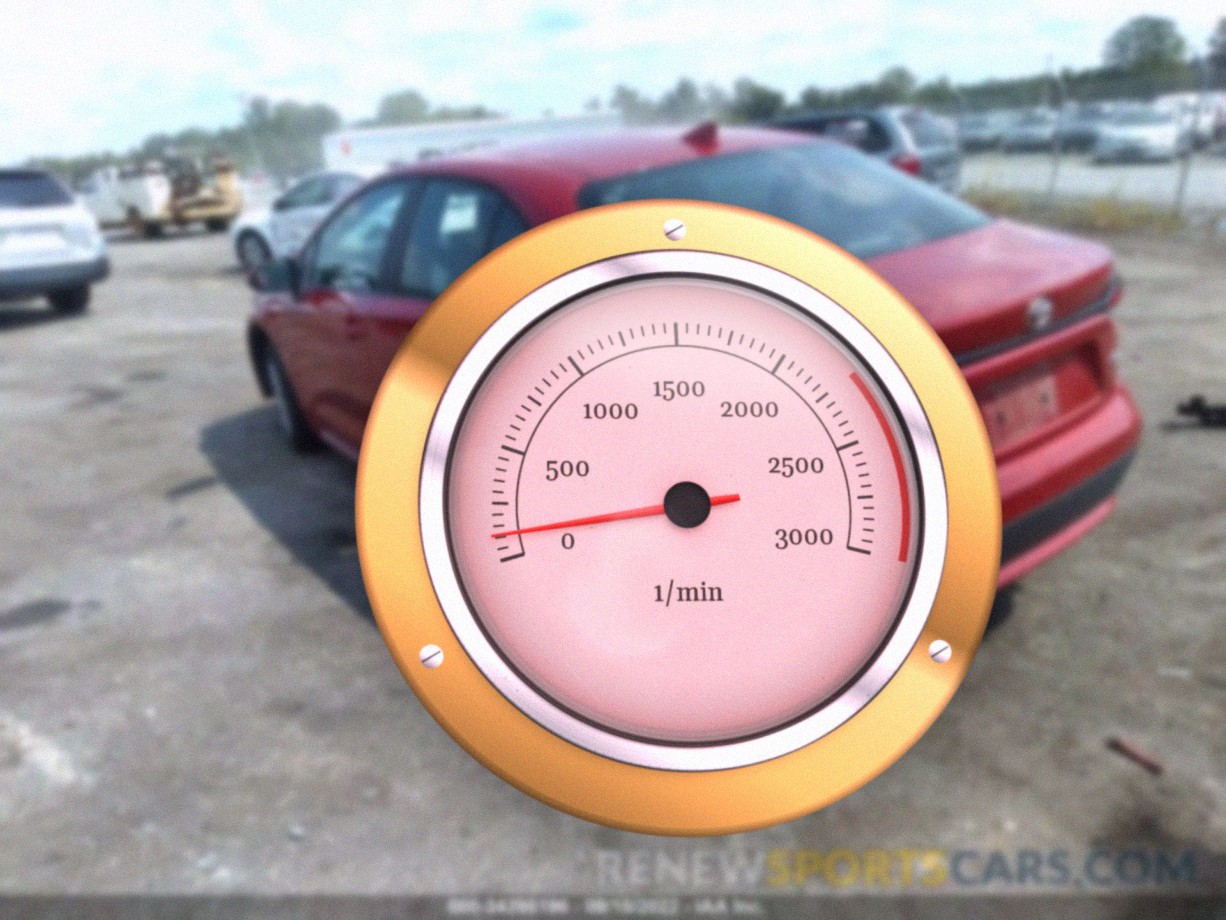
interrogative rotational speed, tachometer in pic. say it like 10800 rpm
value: 100 rpm
